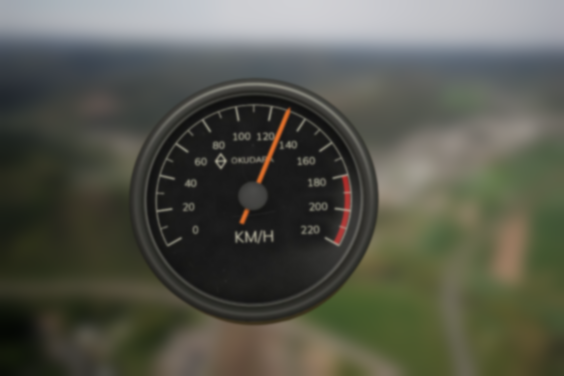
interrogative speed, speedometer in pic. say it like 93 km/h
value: 130 km/h
